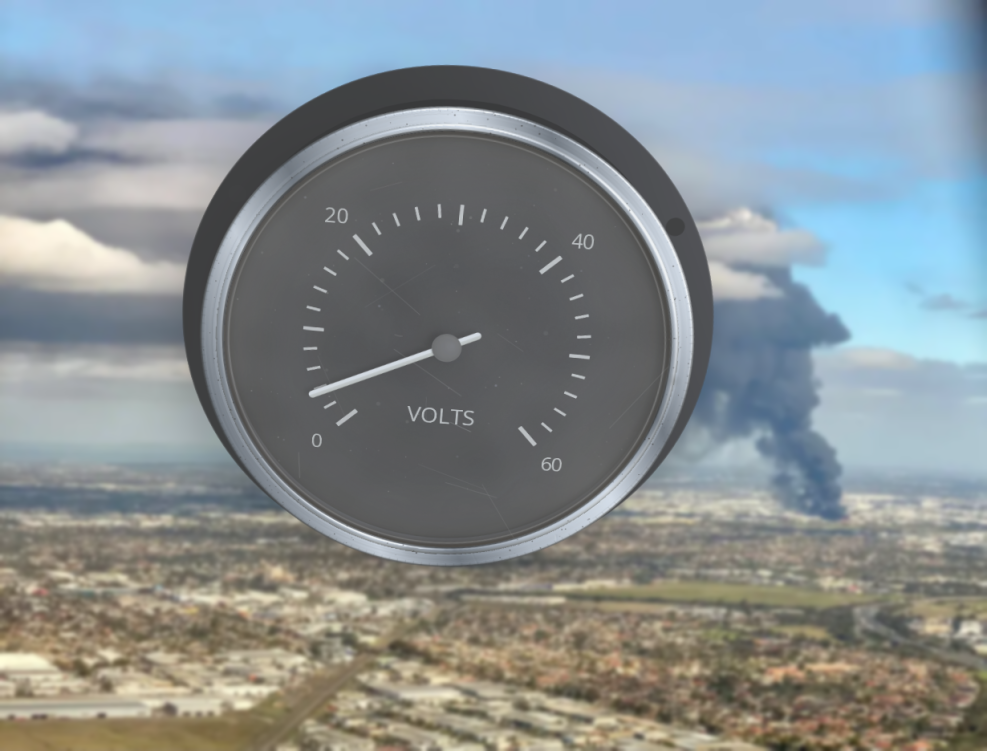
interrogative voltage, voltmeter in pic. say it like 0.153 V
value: 4 V
